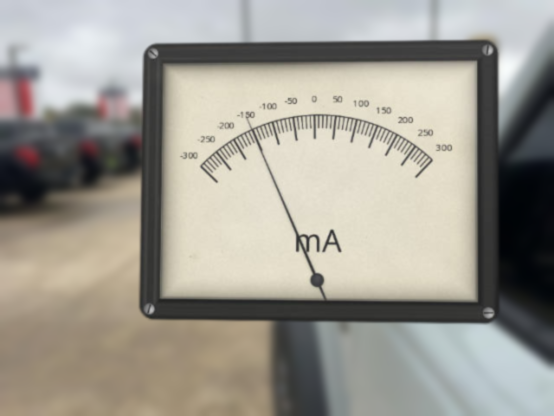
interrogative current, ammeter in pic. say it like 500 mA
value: -150 mA
